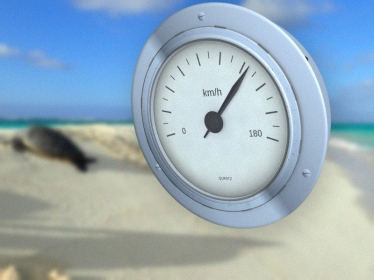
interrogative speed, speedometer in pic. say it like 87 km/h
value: 125 km/h
